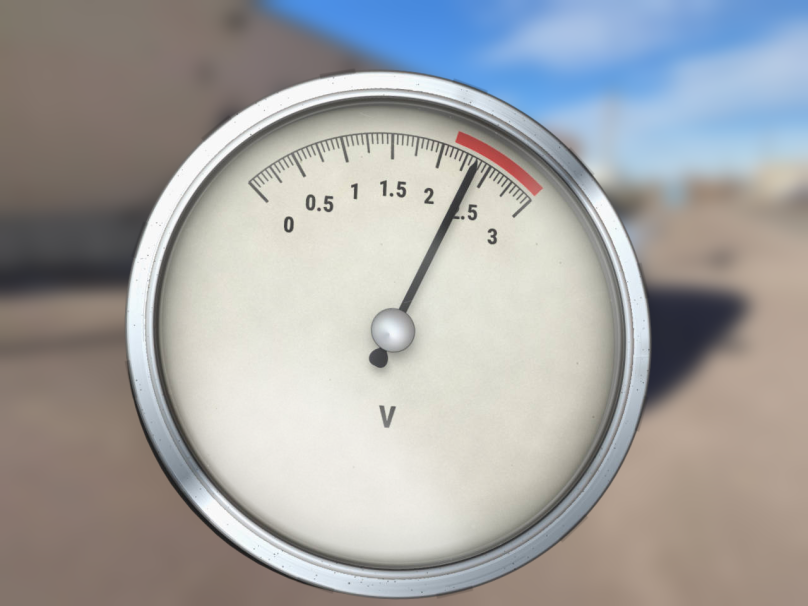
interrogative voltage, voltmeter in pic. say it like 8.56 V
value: 2.35 V
